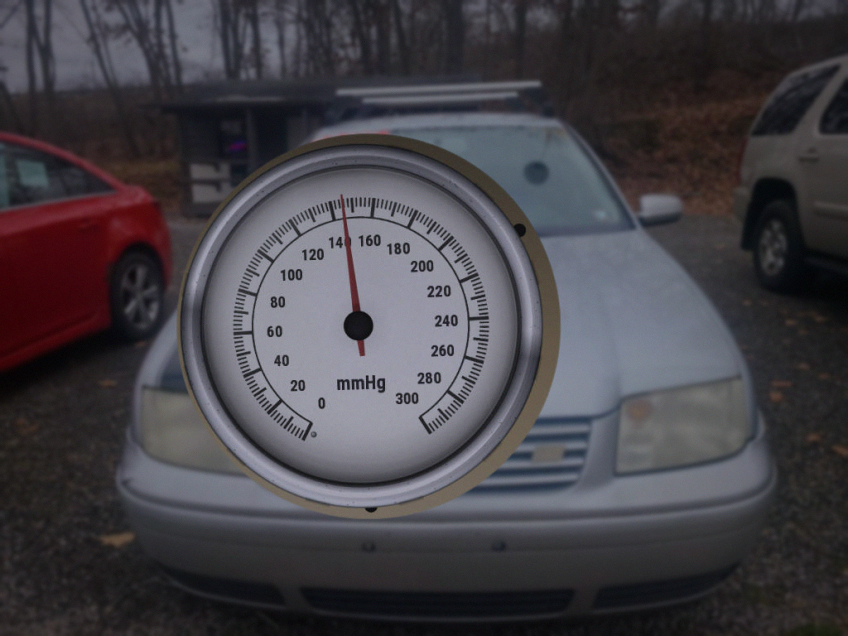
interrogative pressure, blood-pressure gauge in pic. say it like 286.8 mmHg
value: 146 mmHg
